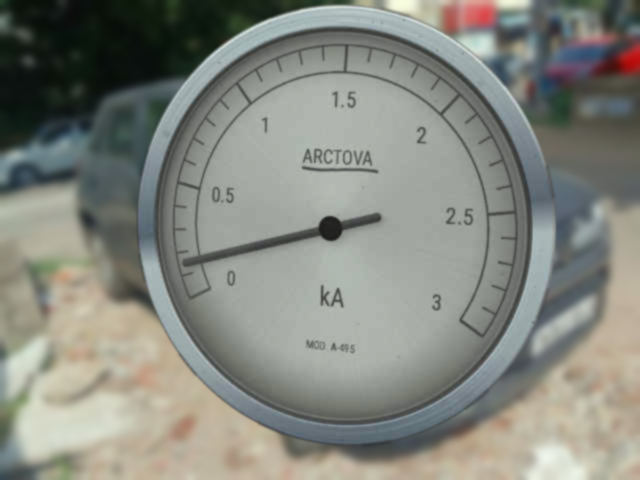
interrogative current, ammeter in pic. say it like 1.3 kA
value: 0.15 kA
